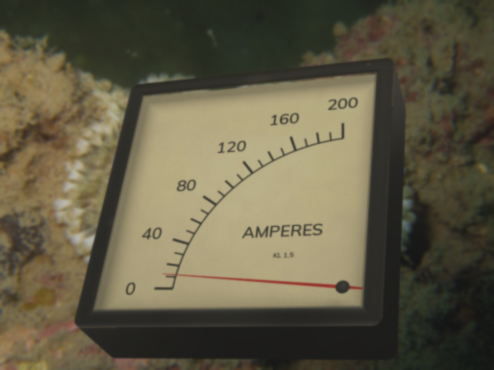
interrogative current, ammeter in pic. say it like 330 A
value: 10 A
